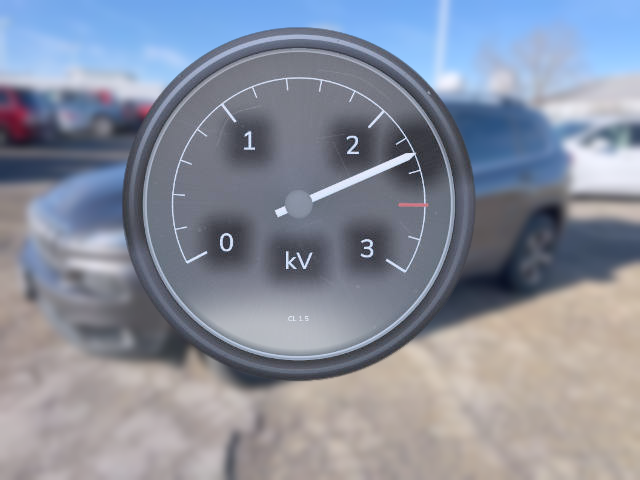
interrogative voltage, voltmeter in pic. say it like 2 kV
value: 2.3 kV
